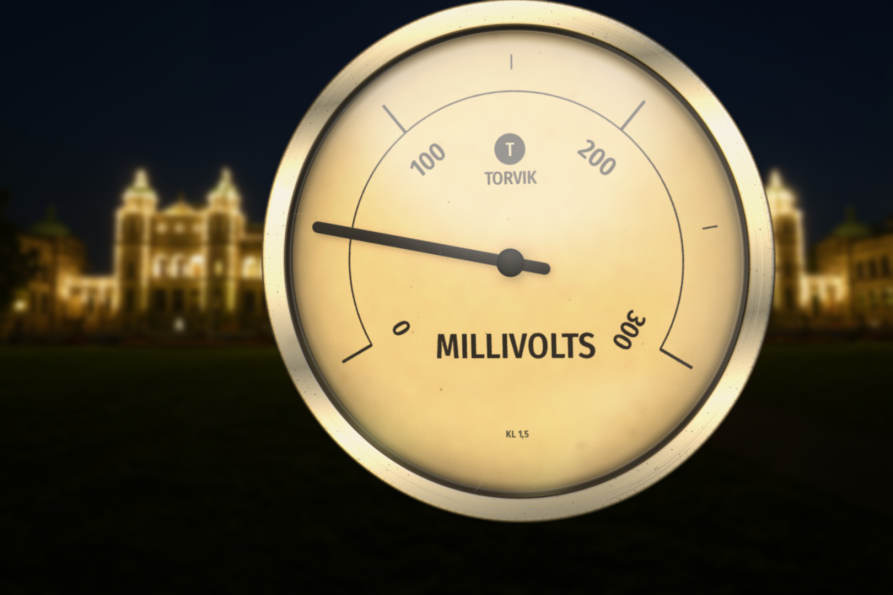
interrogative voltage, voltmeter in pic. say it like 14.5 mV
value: 50 mV
